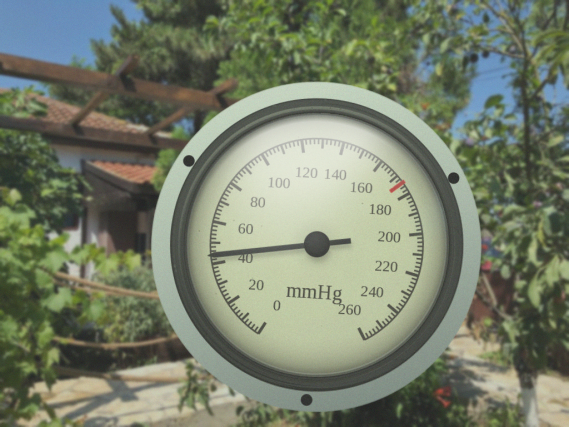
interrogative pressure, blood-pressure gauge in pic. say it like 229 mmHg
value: 44 mmHg
